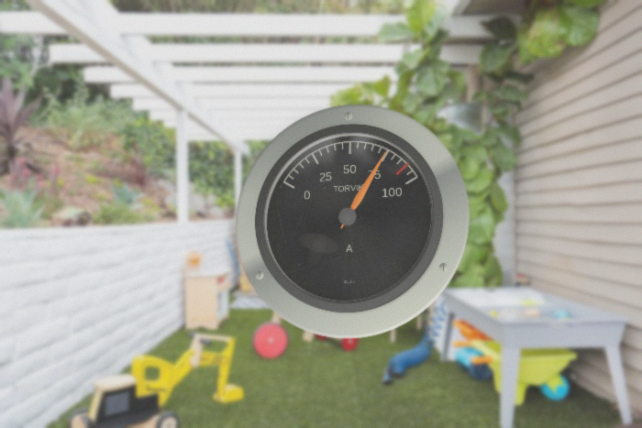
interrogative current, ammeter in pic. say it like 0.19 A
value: 75 A
